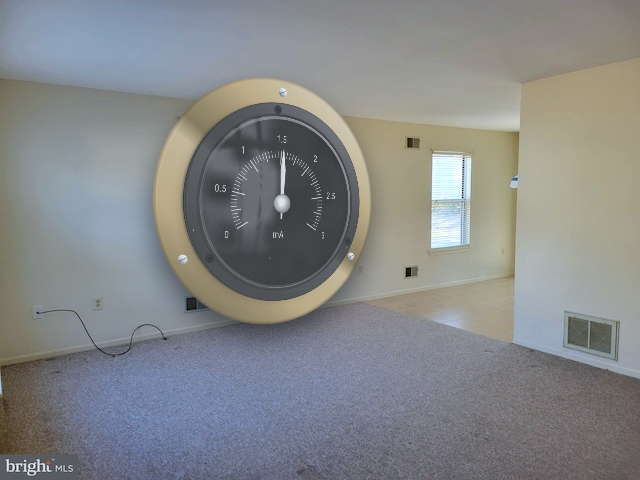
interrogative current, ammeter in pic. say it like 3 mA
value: 1.5 mA
